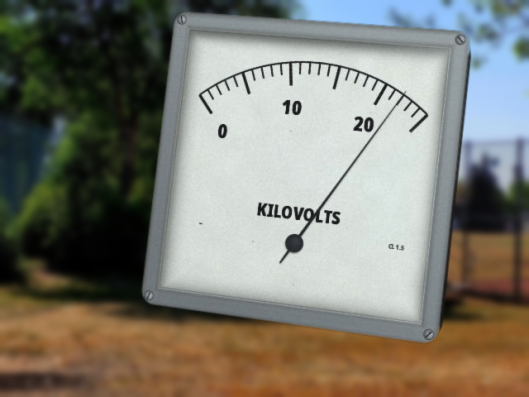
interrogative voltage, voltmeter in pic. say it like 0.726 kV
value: 22 kV
